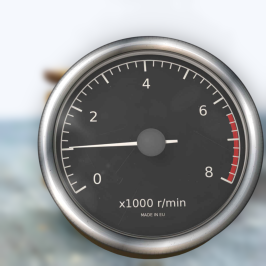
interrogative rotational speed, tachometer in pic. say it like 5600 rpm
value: 1000 rpm
